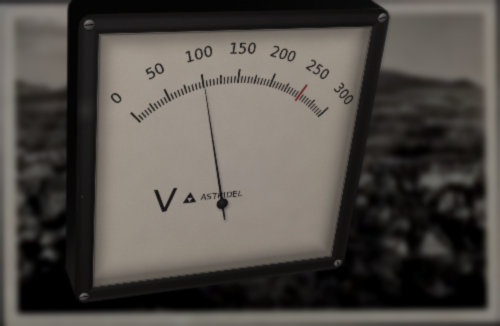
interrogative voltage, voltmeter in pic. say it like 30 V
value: 100 V
